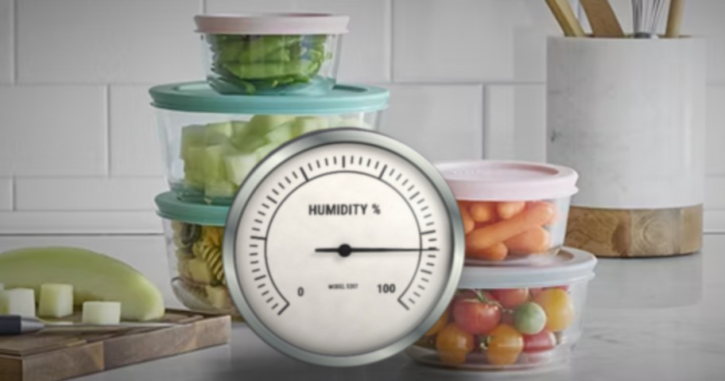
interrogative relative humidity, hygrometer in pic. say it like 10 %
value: 84 %
